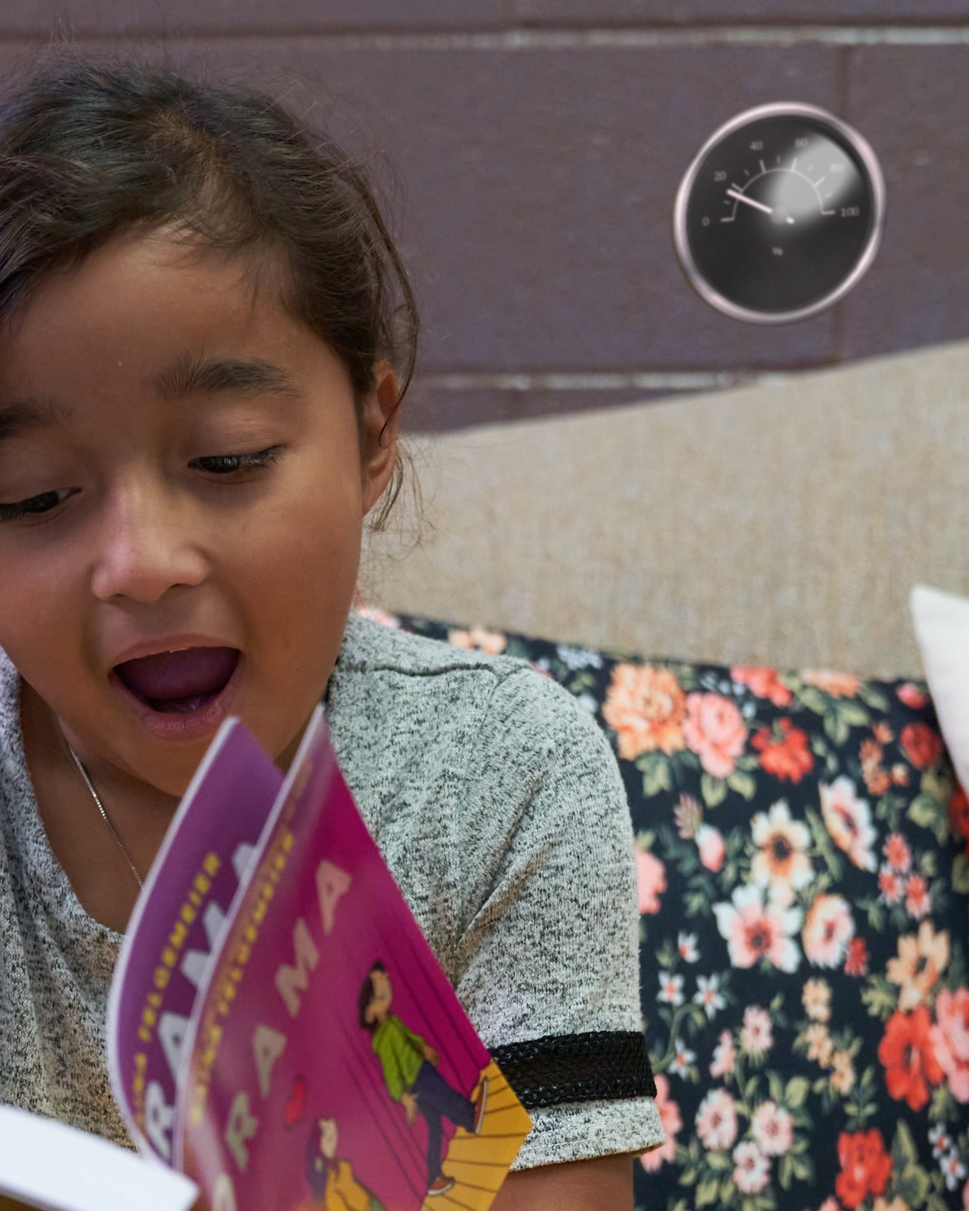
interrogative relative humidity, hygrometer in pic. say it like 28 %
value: 15 %
